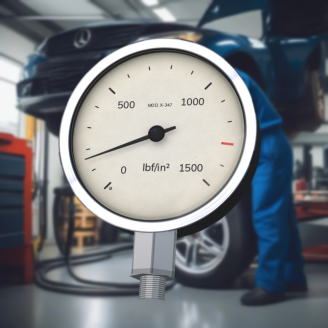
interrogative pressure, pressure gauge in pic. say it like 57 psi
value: 150 psi
